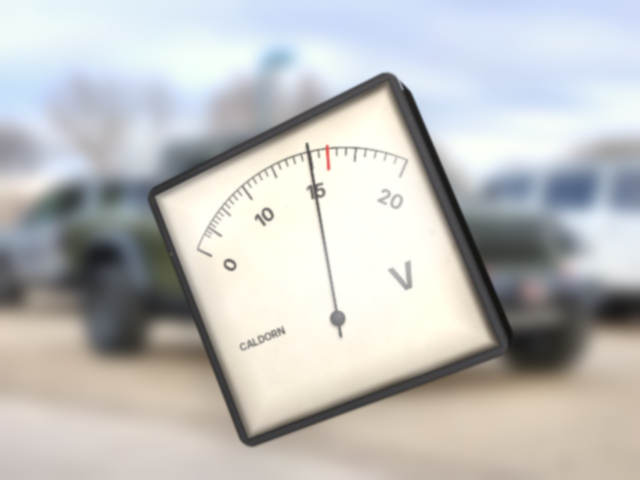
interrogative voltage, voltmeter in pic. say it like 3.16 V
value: 15 V
